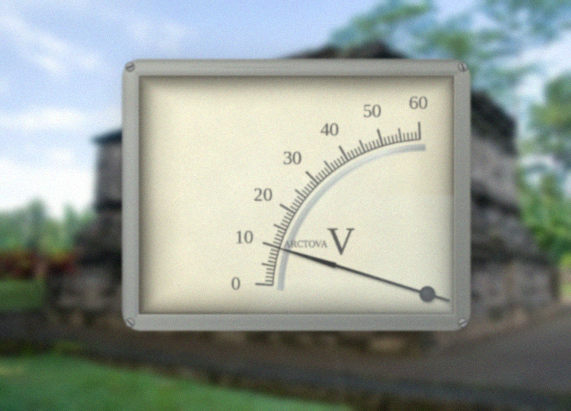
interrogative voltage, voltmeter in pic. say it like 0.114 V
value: 10 V
